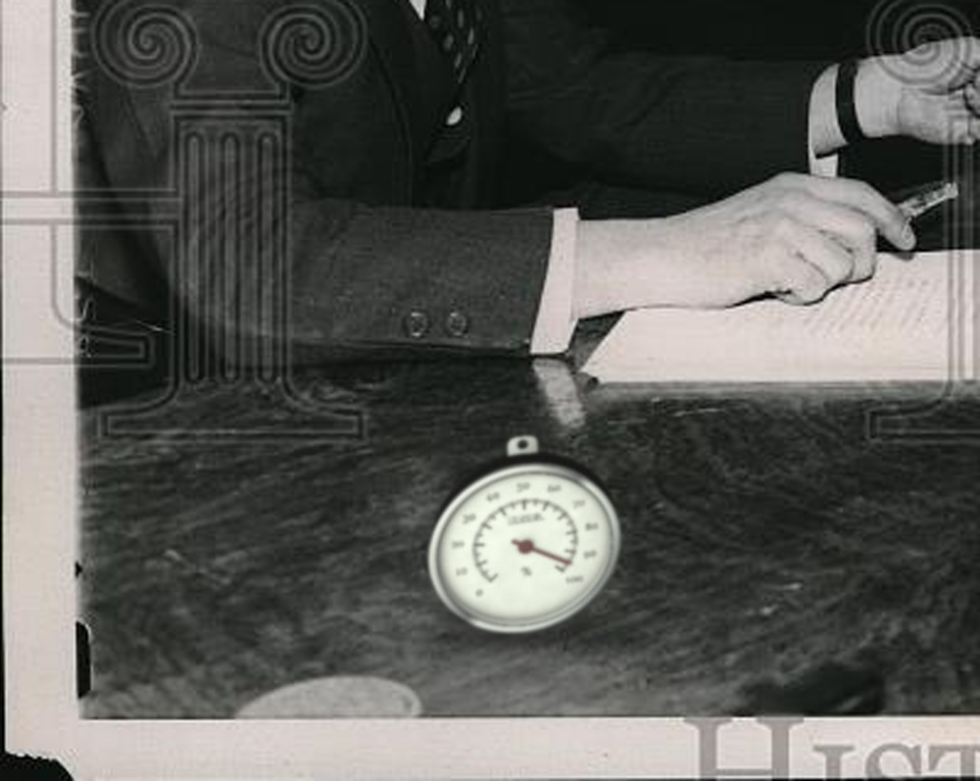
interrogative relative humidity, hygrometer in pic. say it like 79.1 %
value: 95 %
